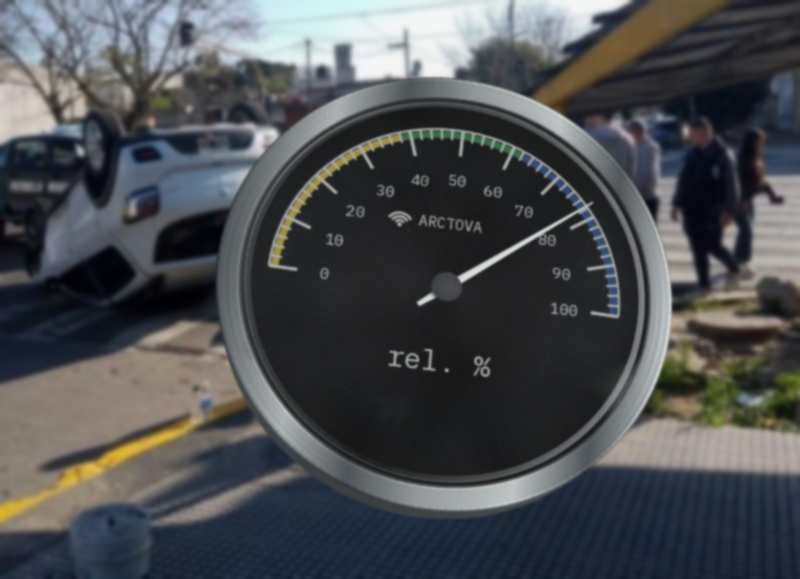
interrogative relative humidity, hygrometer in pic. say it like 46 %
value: 78 %
